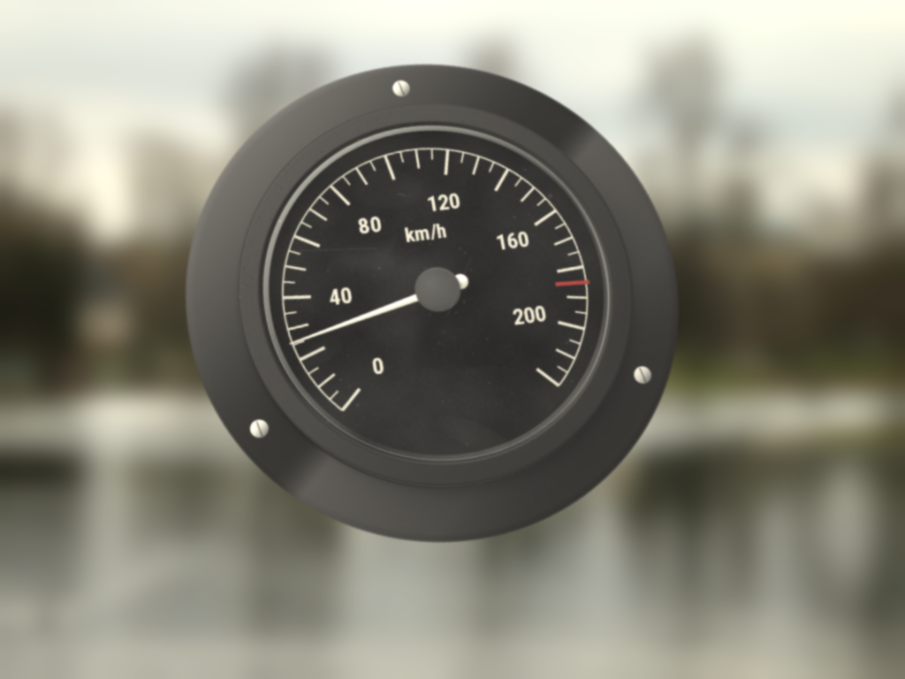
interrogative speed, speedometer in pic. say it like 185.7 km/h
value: 25 km/h
